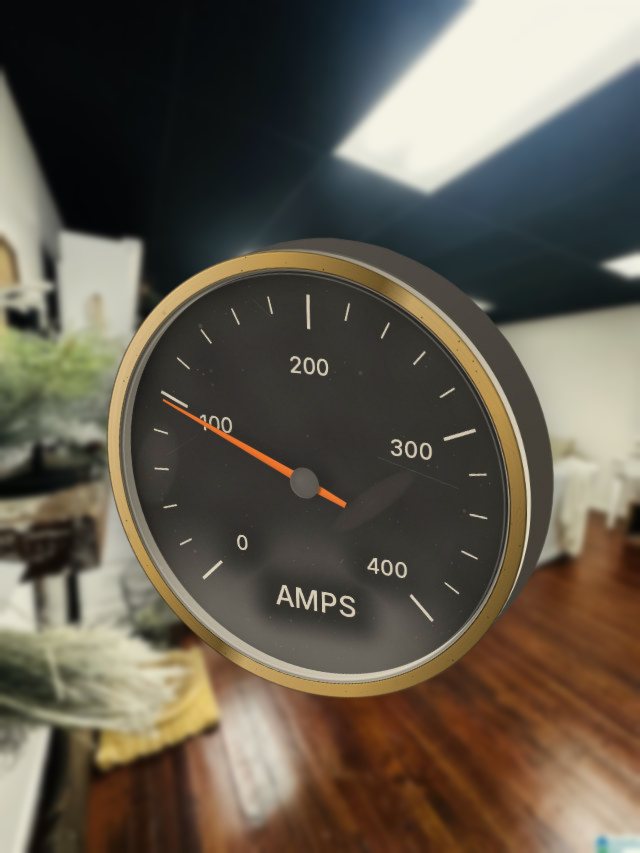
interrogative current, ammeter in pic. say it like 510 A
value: 100 A
